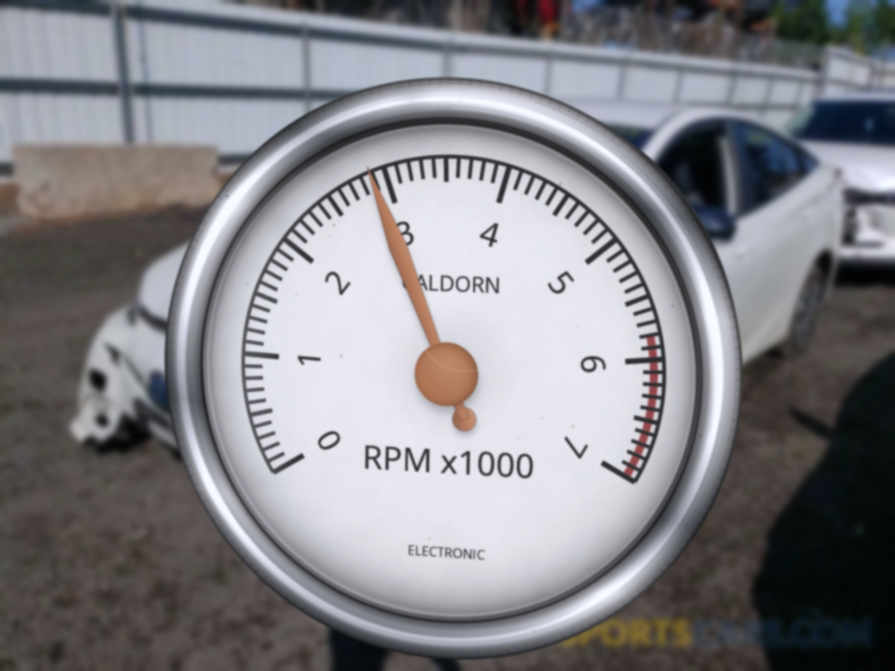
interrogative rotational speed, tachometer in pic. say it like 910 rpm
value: 2900 rpm
